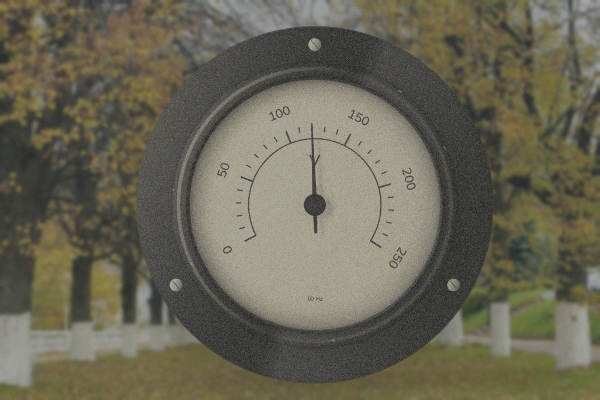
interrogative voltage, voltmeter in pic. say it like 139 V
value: 120 V
